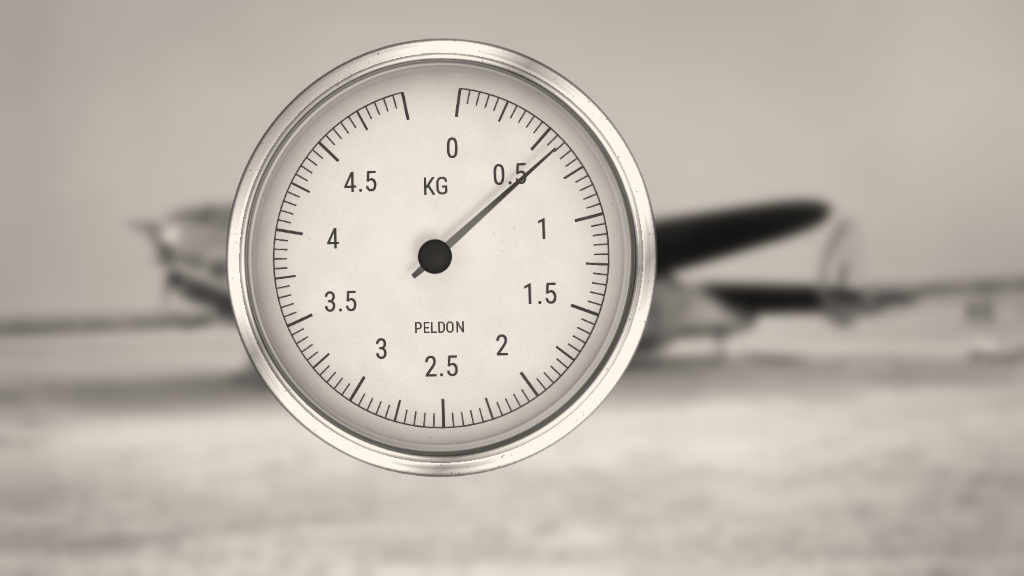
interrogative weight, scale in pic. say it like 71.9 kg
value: 0.6 kg
